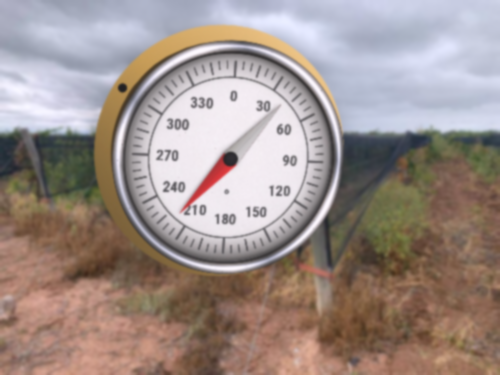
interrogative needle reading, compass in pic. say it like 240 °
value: 220 °
